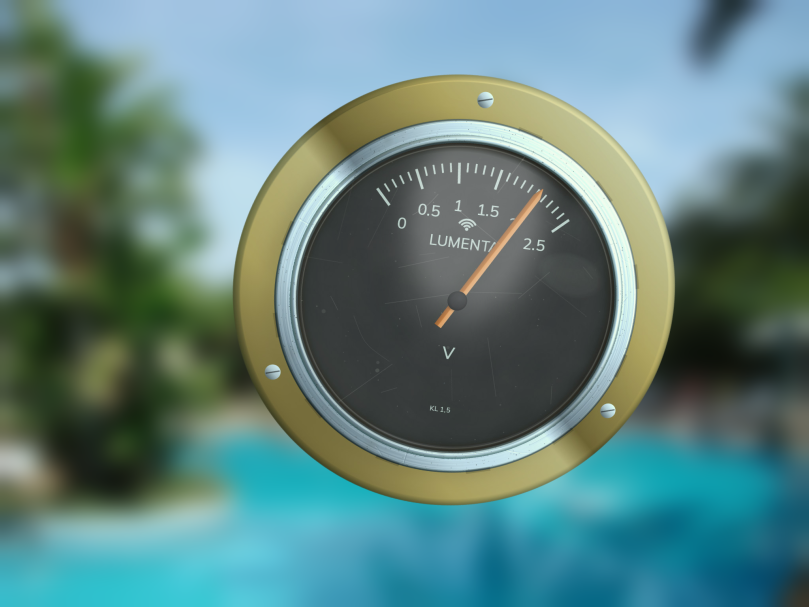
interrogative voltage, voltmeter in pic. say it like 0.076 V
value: 2 V
